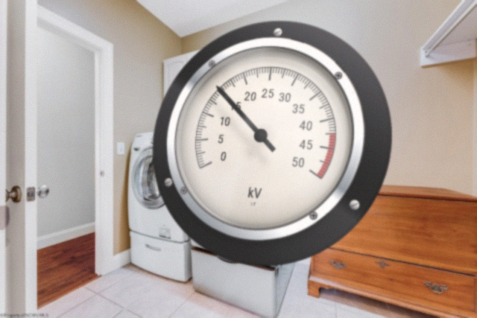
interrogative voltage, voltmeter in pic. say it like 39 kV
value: 15 kV
